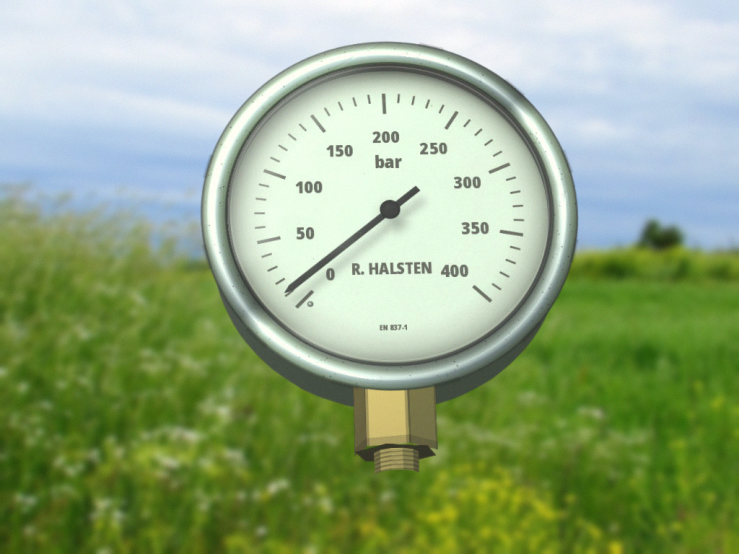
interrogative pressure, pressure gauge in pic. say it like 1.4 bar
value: 10 bar
